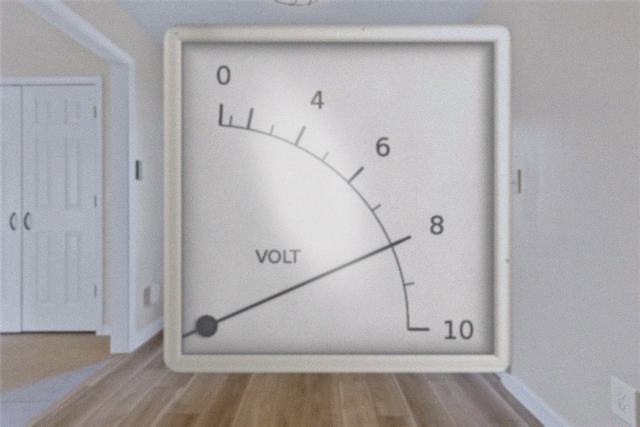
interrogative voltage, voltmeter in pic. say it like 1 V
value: 8 V
